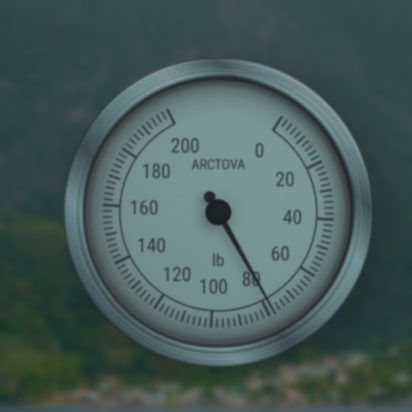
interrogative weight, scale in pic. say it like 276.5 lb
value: 78 lb
